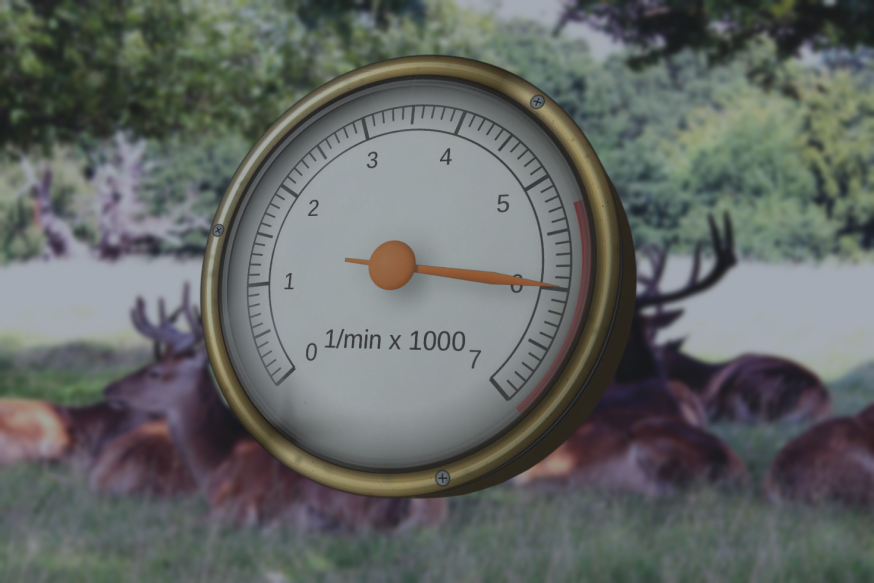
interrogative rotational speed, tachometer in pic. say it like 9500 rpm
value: 6000 rpm
